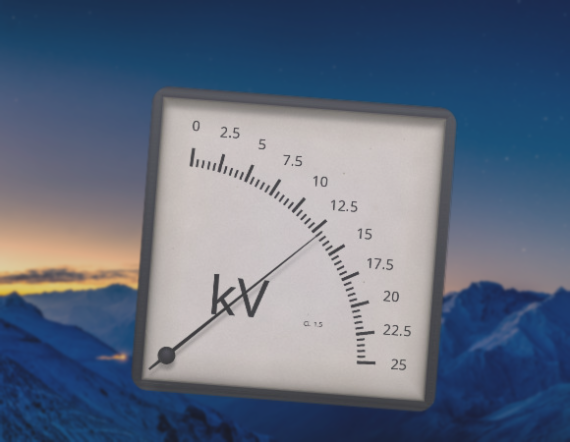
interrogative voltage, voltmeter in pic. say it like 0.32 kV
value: 13 kV
